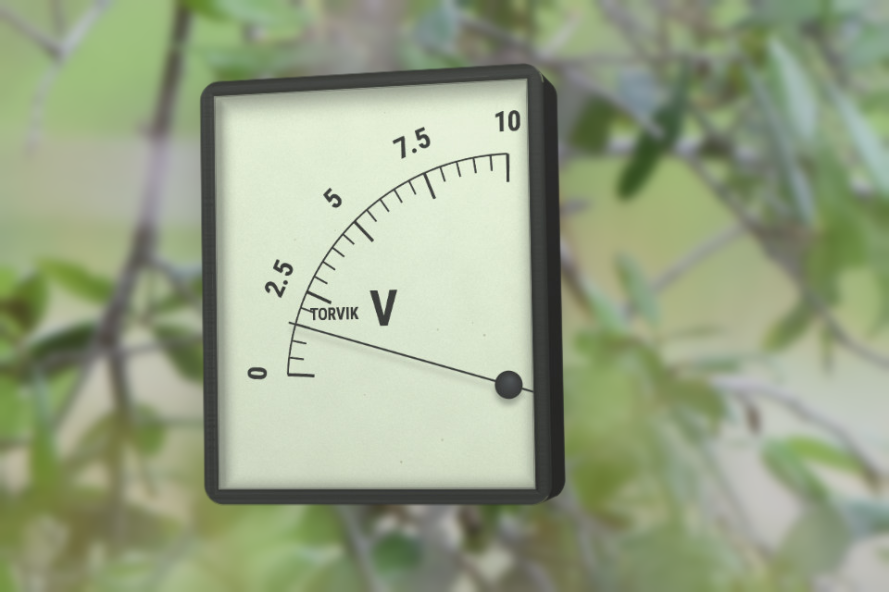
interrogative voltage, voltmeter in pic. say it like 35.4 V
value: 1.5 V
